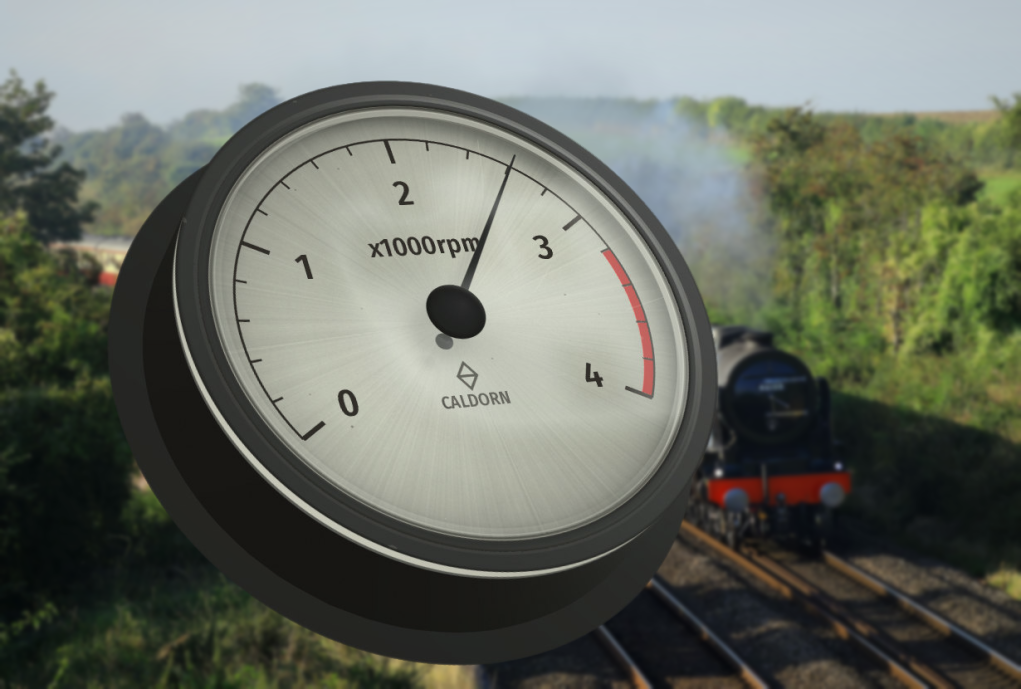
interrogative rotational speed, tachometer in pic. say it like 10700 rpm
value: 2600 rpm
